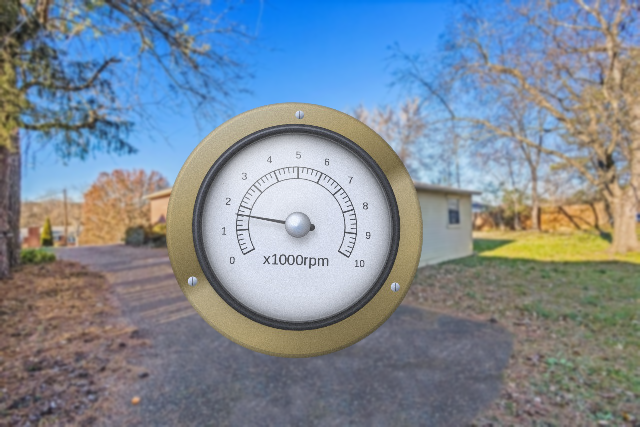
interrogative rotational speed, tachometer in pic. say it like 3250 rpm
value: 1600 rpm
